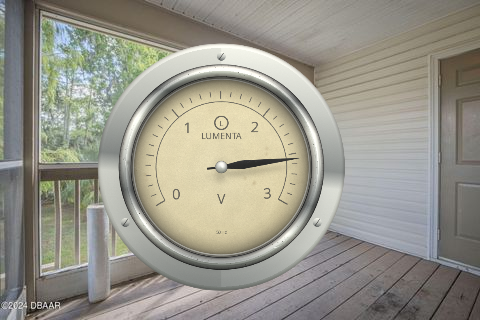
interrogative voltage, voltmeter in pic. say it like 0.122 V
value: 2.55 V
